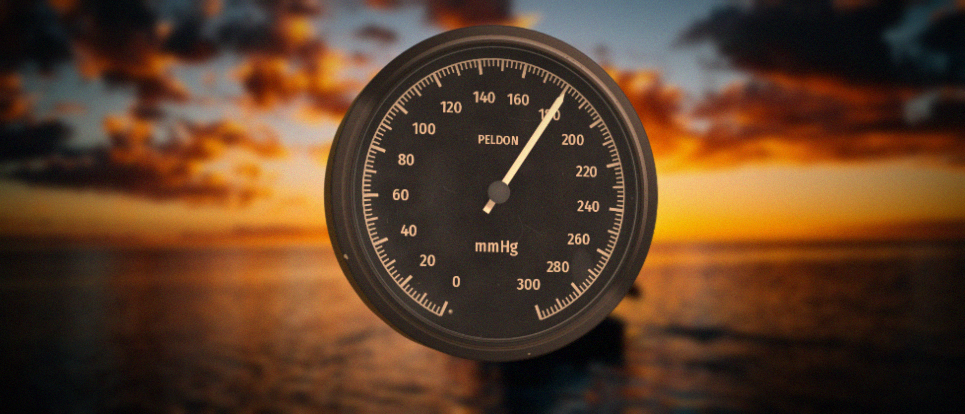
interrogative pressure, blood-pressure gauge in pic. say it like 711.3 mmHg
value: 180 mmHg
